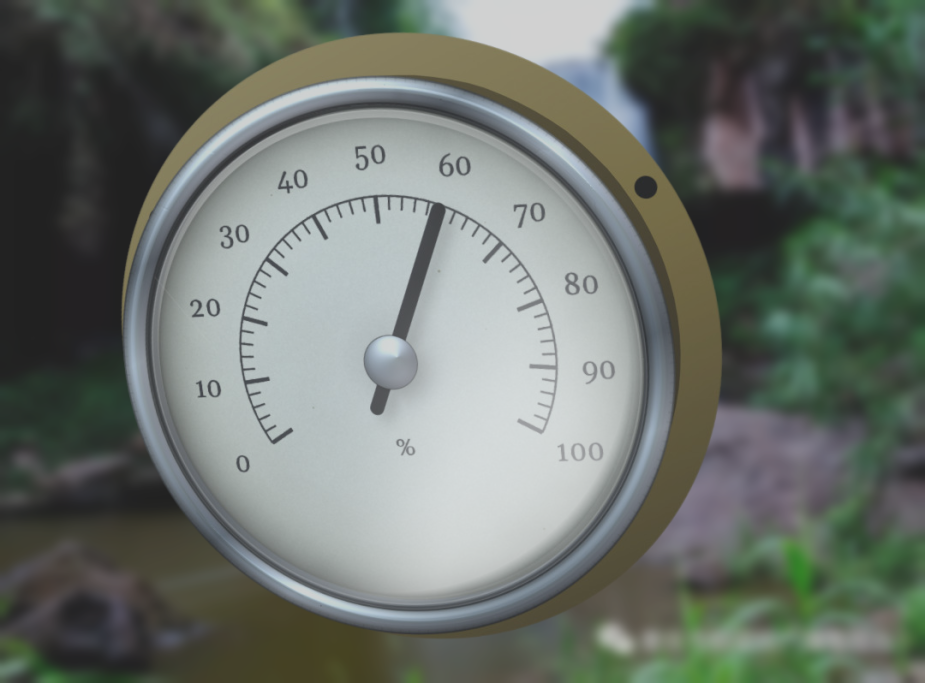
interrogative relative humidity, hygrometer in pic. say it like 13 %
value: 60 %
